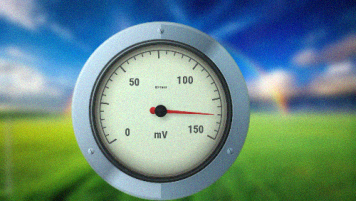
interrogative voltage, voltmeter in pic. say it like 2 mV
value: 135 mV
